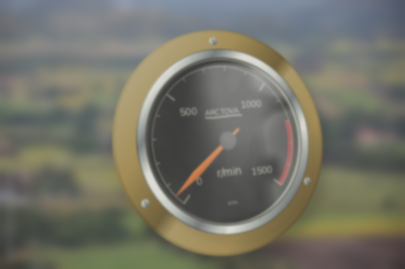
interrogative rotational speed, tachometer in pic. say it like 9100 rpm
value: 50 rpm
